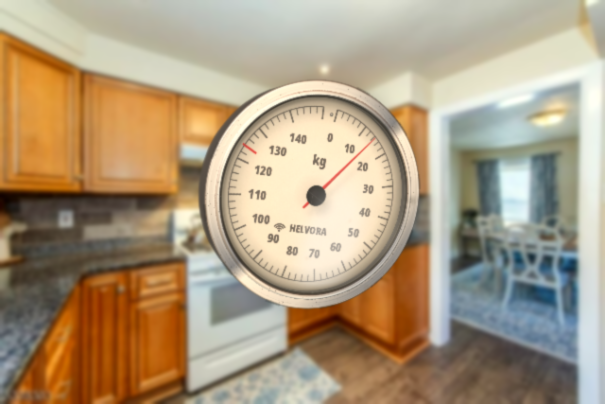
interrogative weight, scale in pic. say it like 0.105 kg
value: 14 kg
